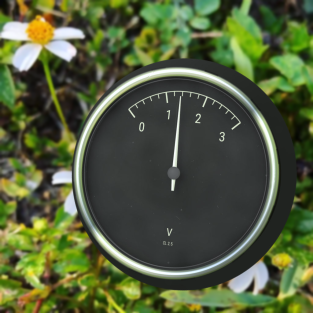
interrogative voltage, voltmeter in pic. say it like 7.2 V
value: 1.4 V
